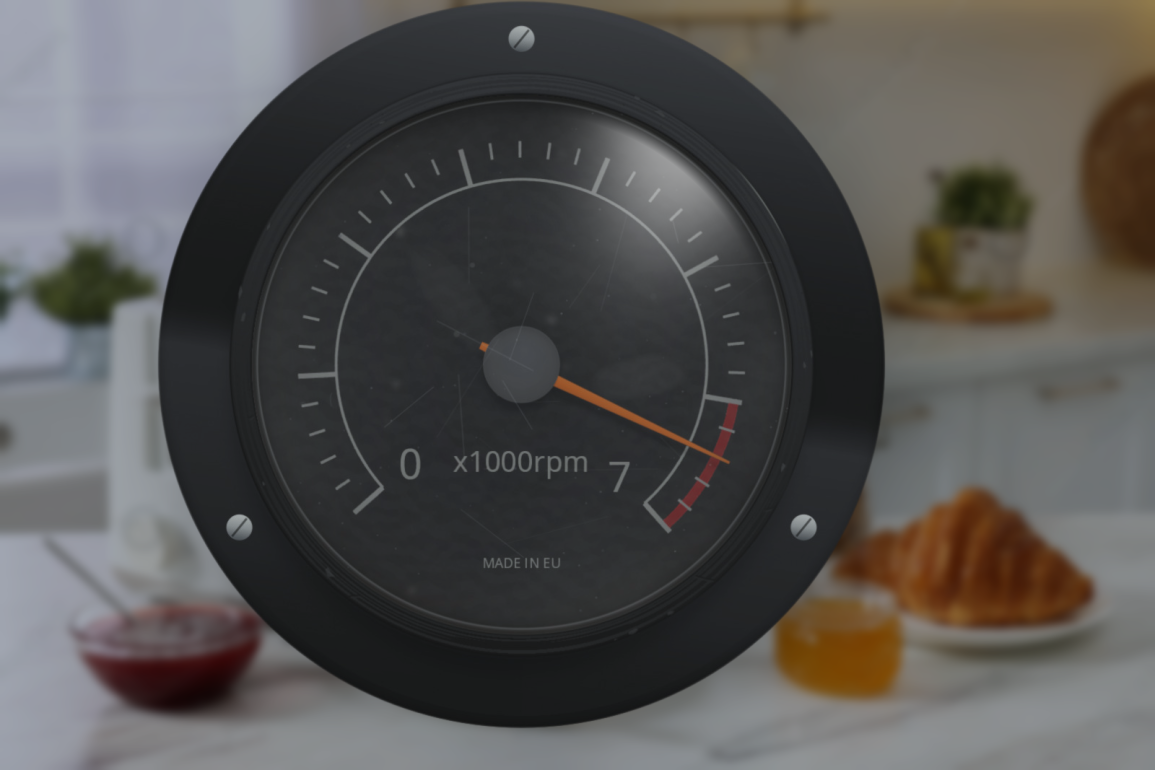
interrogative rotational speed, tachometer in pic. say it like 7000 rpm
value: 6400 rpm
